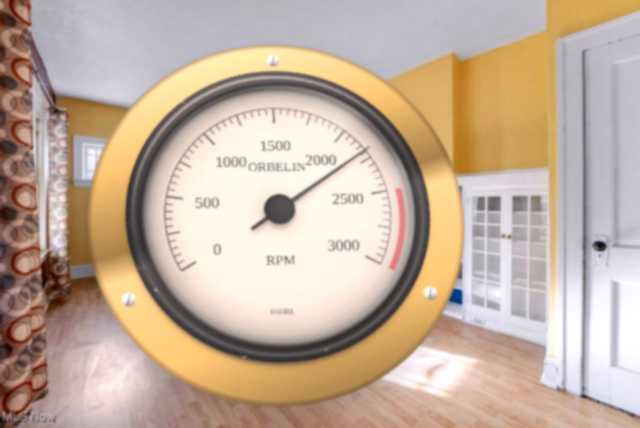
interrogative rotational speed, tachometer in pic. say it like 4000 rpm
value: 2200 rpm
